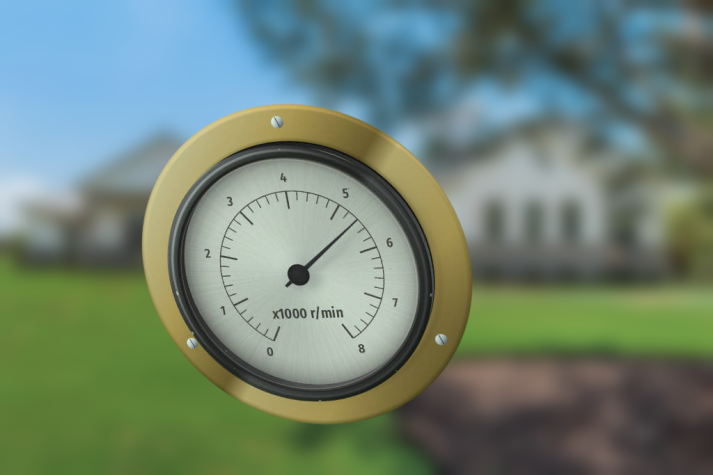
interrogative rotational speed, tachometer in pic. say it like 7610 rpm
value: 5400 rpm
